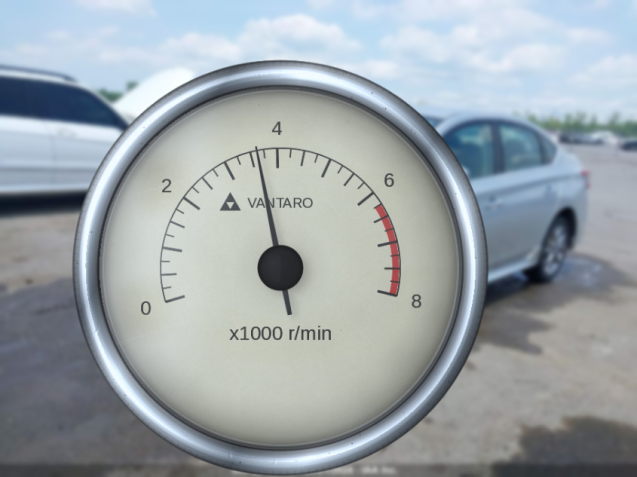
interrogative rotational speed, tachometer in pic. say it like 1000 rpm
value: 3625 rpm
